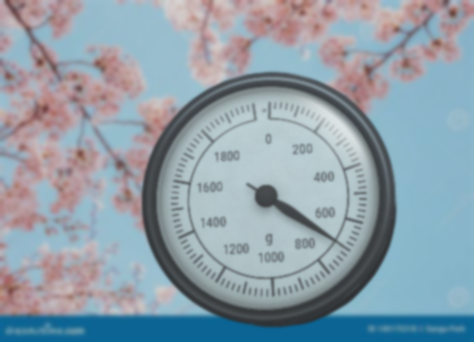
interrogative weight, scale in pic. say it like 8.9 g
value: 700 g
